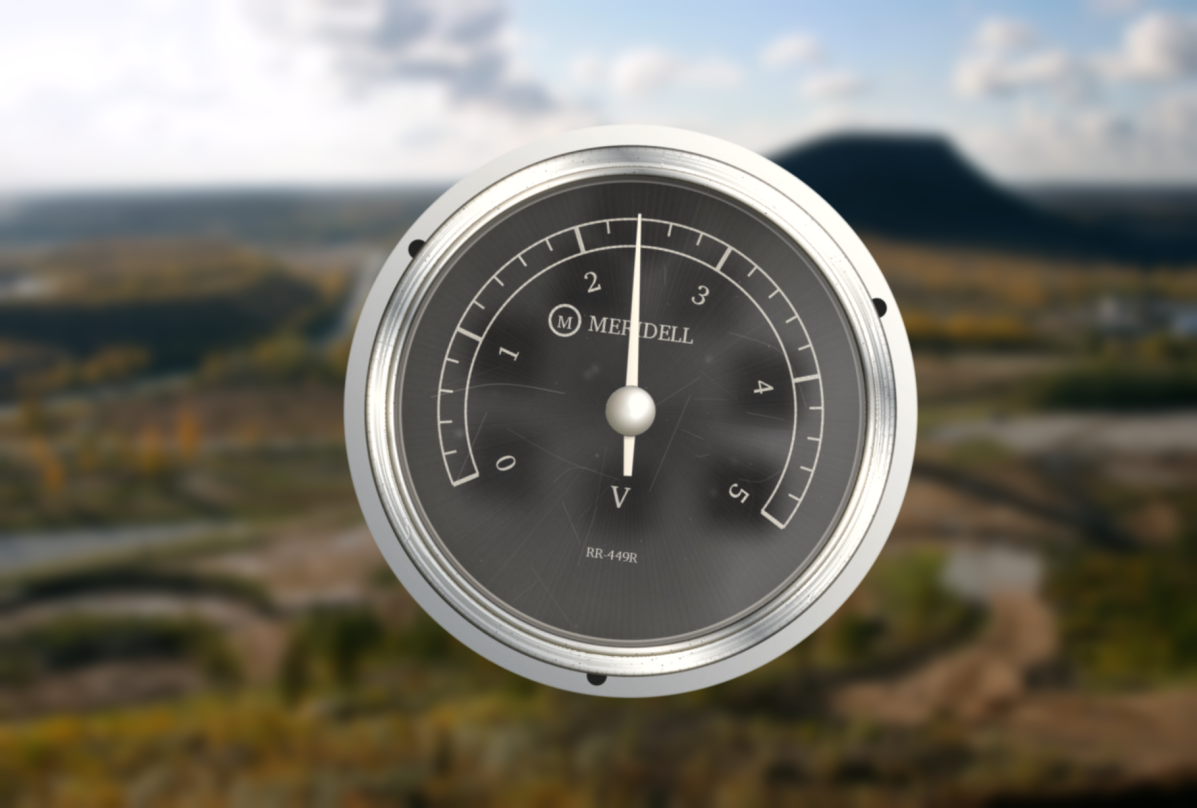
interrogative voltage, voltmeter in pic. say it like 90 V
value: 2.4 V
